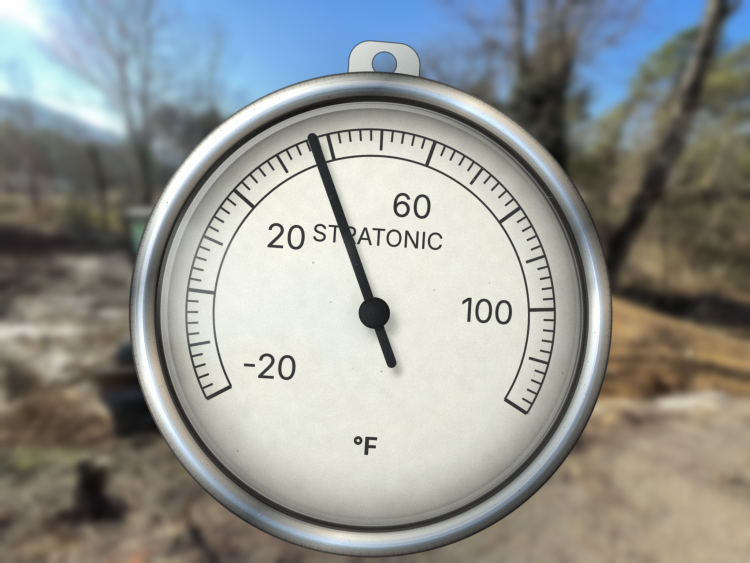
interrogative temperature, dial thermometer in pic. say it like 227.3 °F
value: 37 °F
